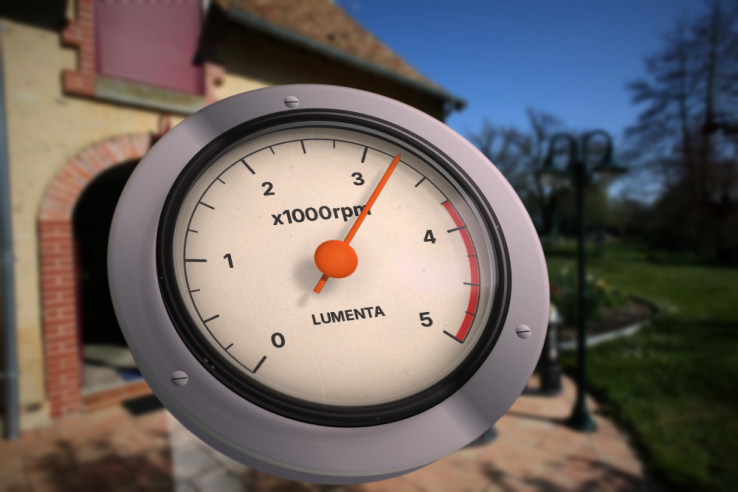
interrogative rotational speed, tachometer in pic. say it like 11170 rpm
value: 3250 rpm
